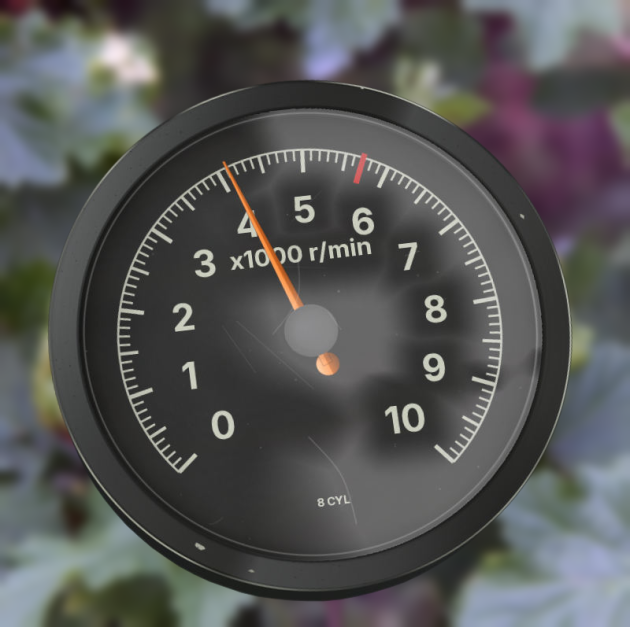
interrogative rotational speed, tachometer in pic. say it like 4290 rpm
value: 4100 rpm
